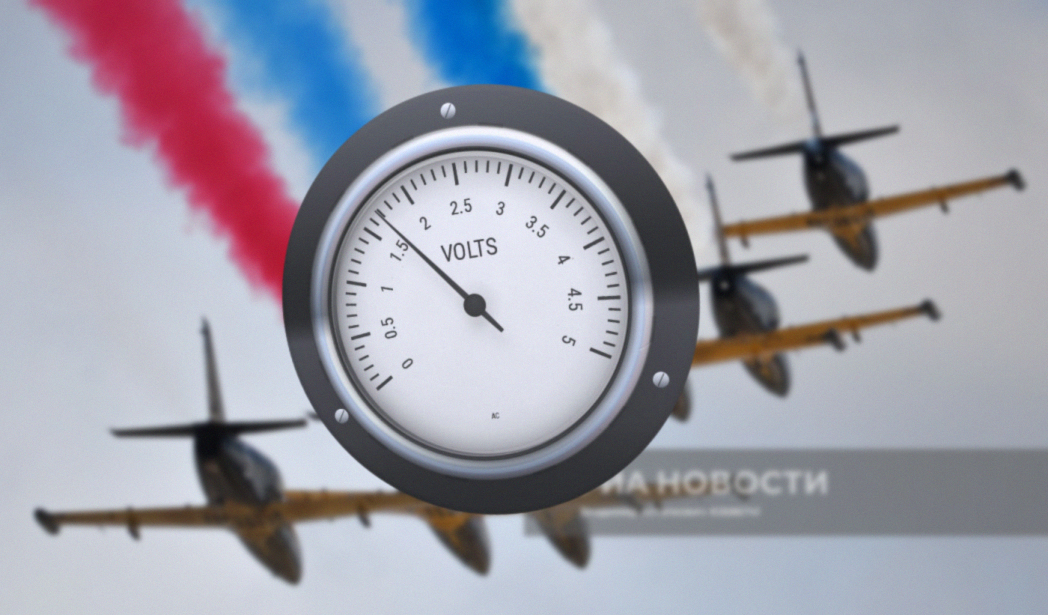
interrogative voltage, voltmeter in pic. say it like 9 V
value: 1.7 V
